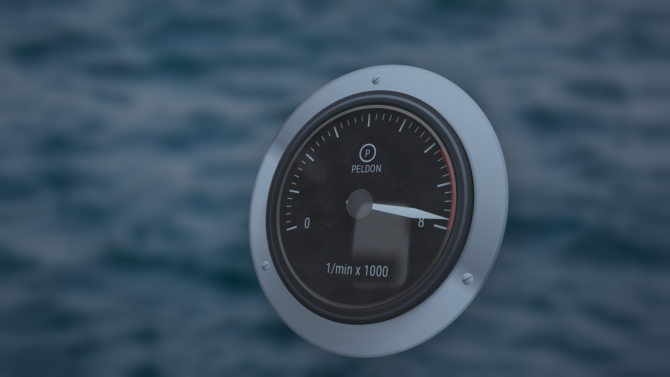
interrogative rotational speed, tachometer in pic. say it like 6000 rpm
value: 7800 rpm
